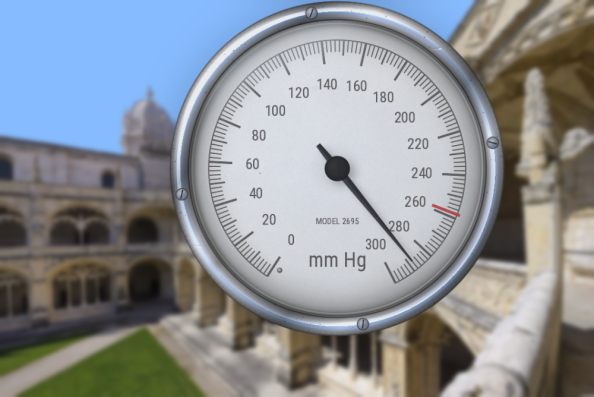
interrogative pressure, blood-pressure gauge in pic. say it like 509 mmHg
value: 288 mmHg
